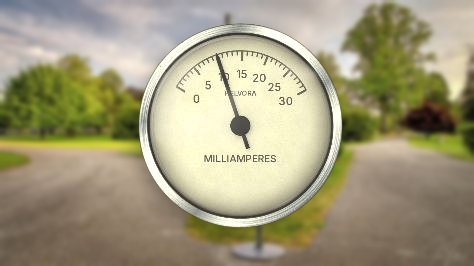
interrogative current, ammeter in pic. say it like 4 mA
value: 10 mA
